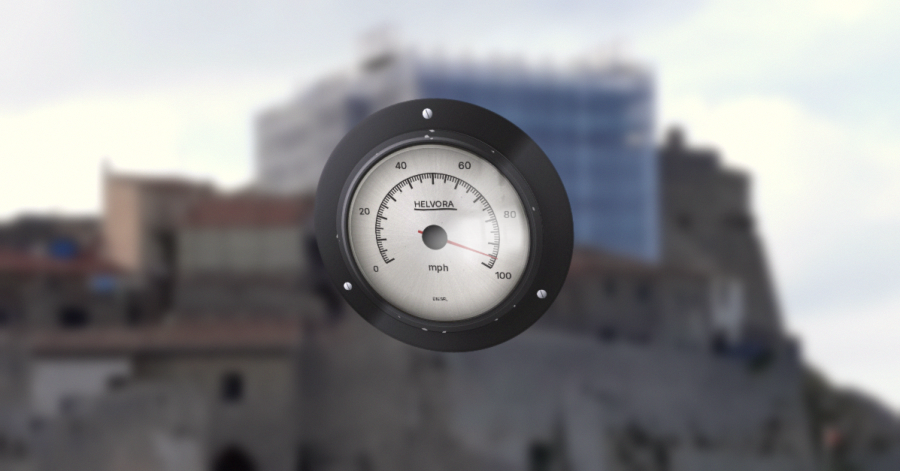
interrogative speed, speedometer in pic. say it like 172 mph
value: 95 mph
